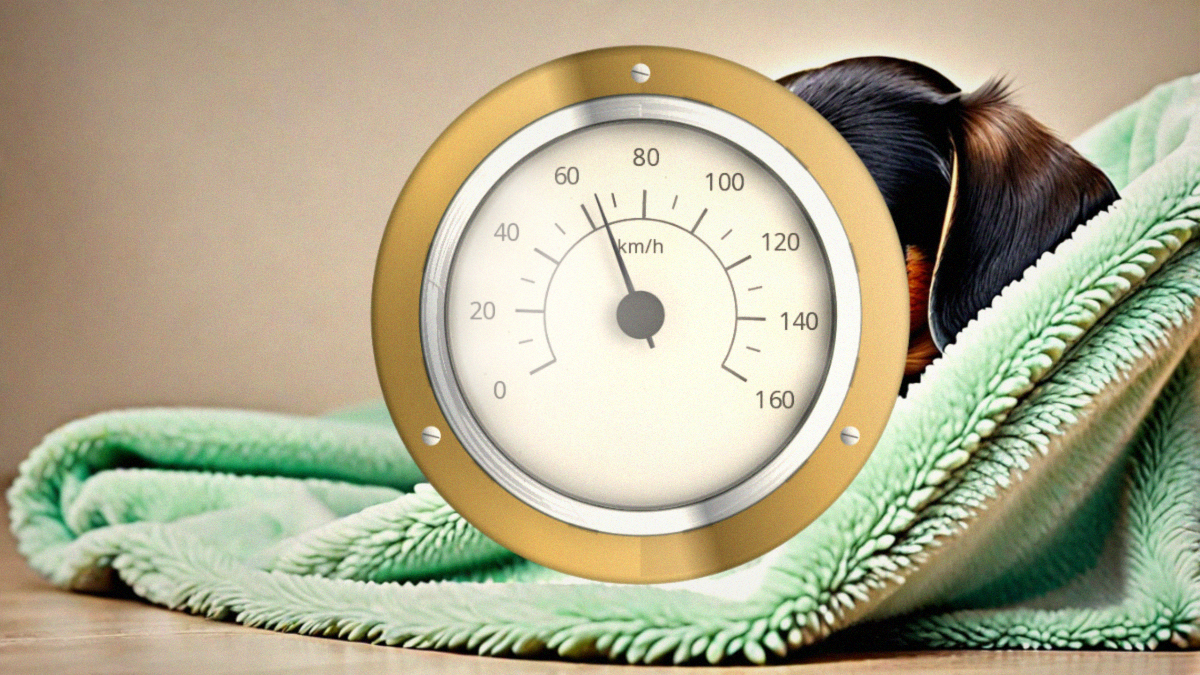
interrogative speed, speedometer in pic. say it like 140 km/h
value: 65 km/h
